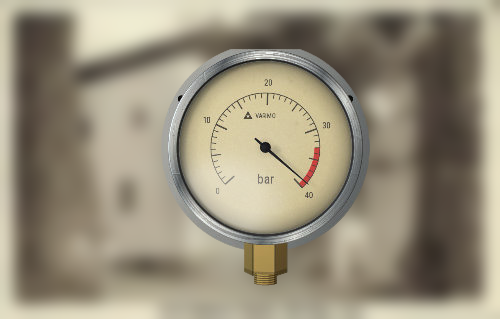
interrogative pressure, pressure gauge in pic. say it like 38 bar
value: 39 bar
